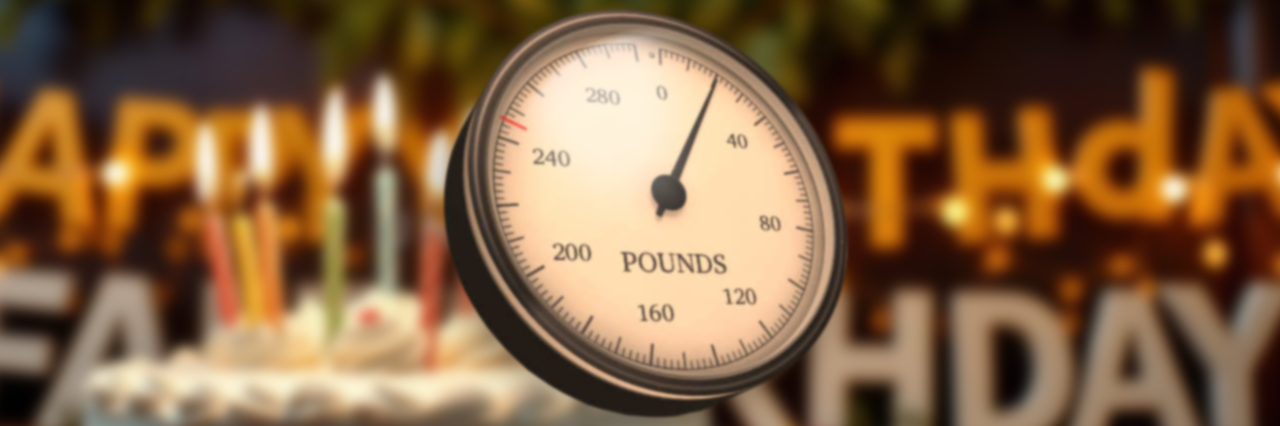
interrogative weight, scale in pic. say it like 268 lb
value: 20 lb
